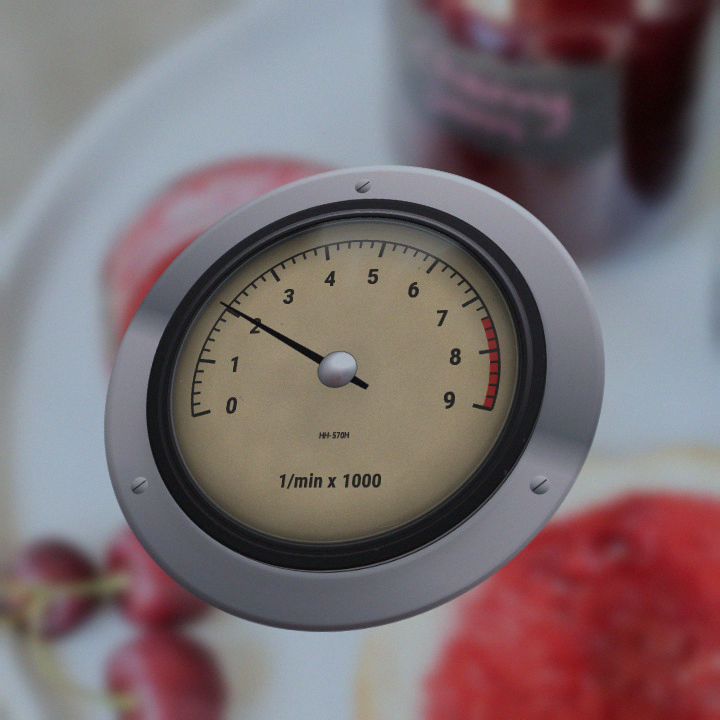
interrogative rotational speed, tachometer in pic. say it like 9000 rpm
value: 2000 rpm
